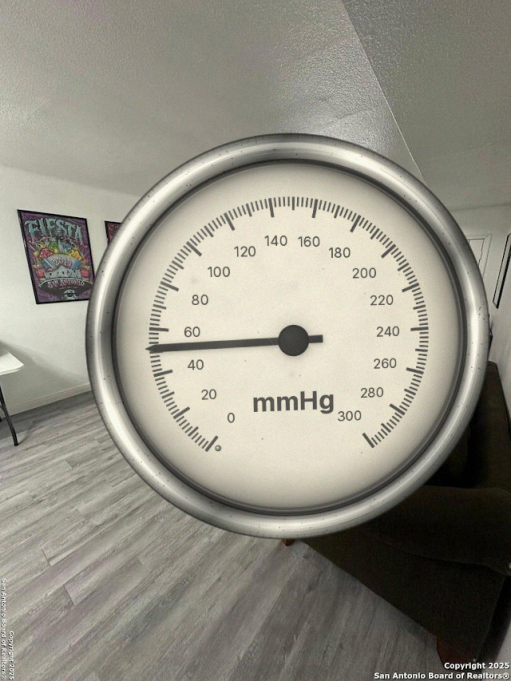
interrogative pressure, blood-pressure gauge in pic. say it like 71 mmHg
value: 52 mmHg
